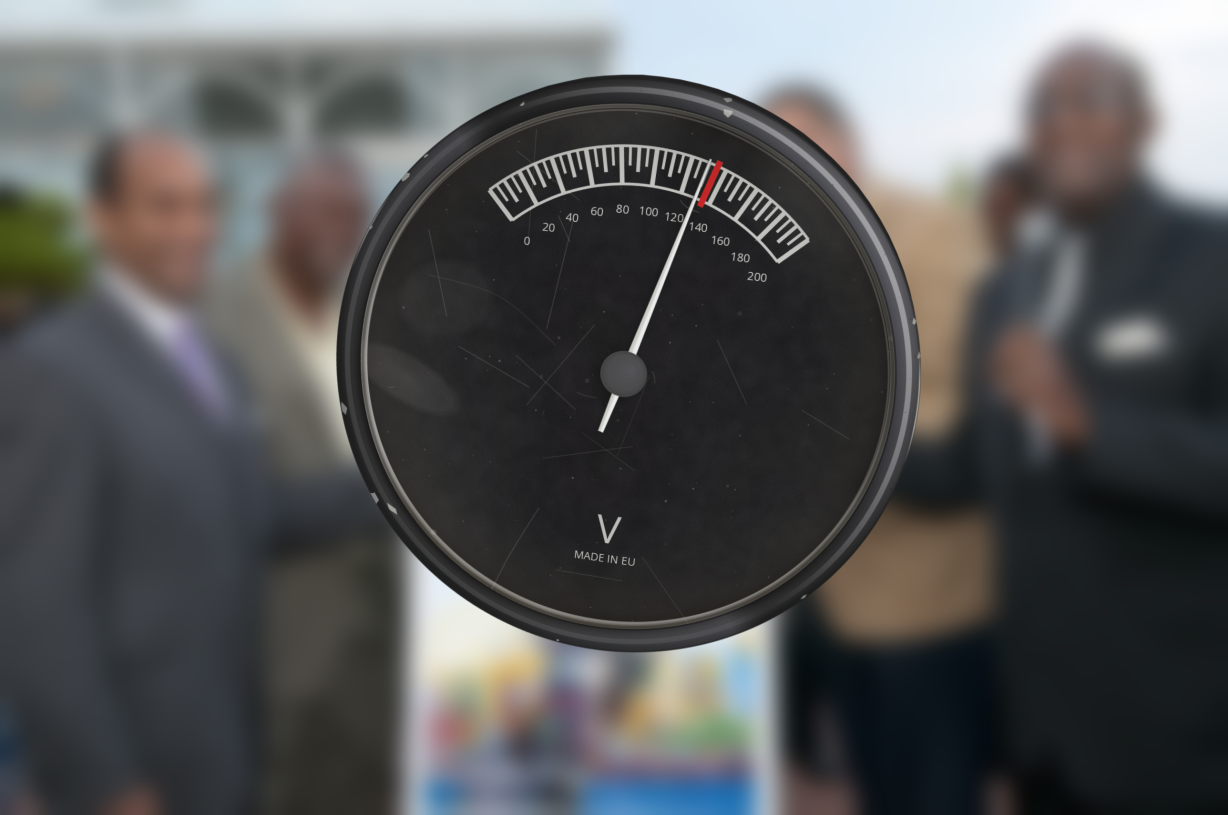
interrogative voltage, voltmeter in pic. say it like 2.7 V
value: 130 V
